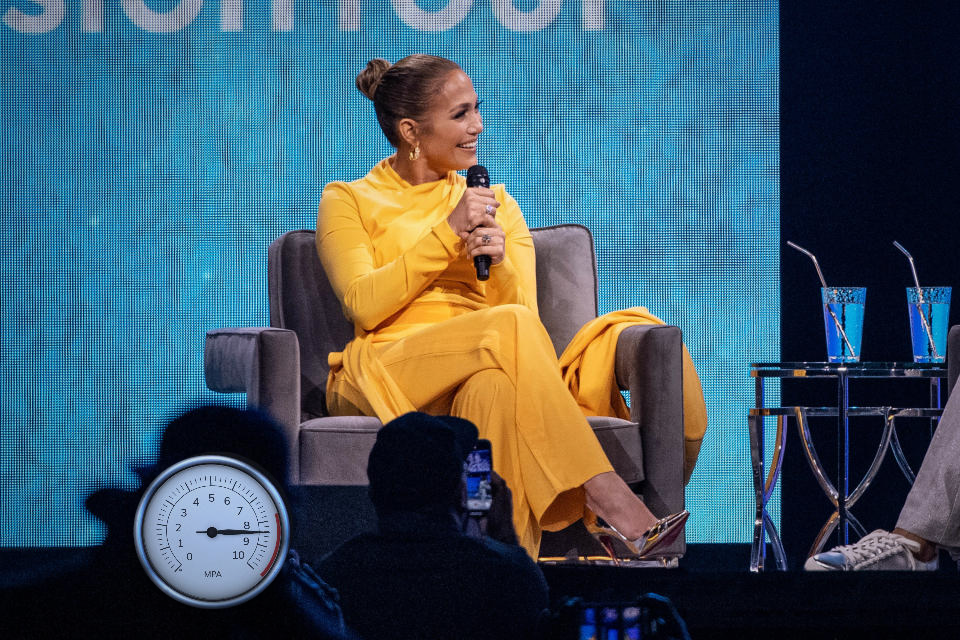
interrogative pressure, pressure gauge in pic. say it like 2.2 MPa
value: 8.4 MPa
